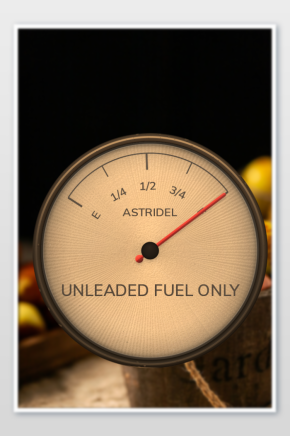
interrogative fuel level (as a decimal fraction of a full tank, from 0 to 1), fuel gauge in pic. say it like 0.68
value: 1
